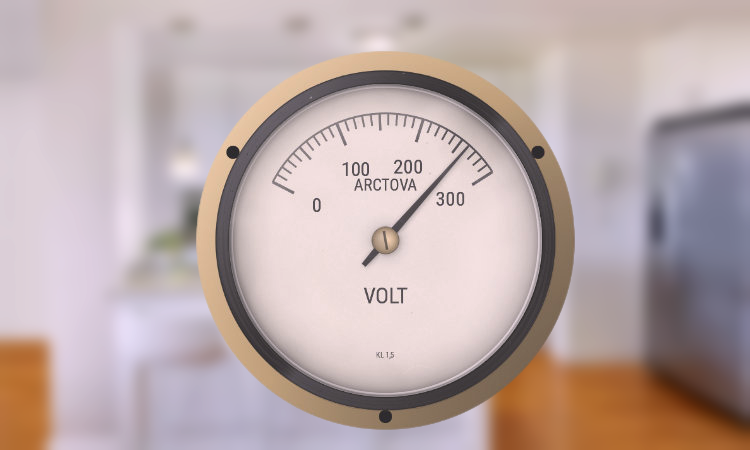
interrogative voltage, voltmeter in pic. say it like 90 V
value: 260 V
